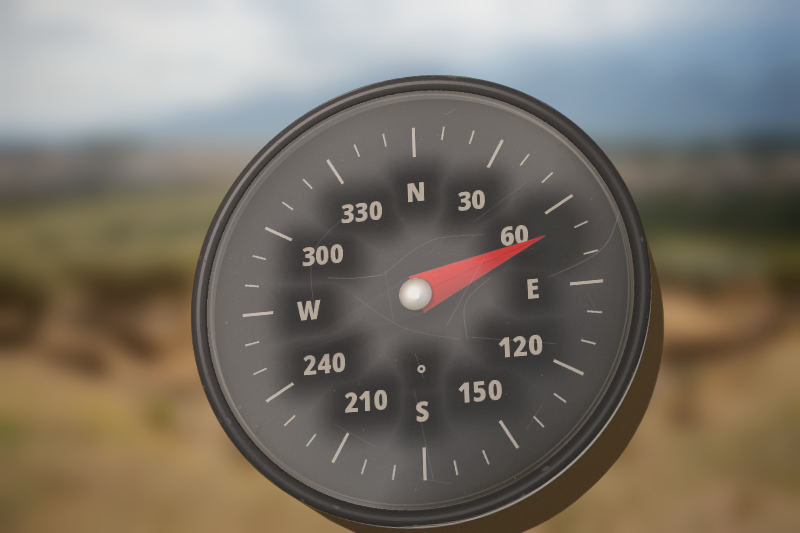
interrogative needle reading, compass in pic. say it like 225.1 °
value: 70 °
